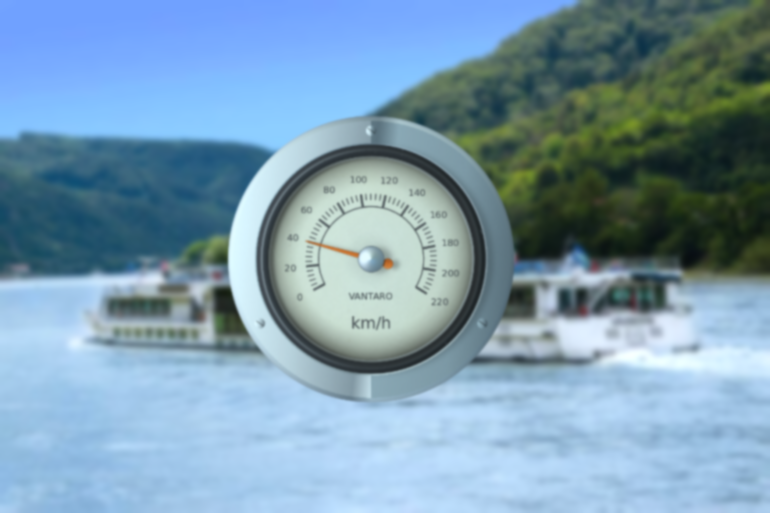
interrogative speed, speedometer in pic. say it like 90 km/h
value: 40 km/h
